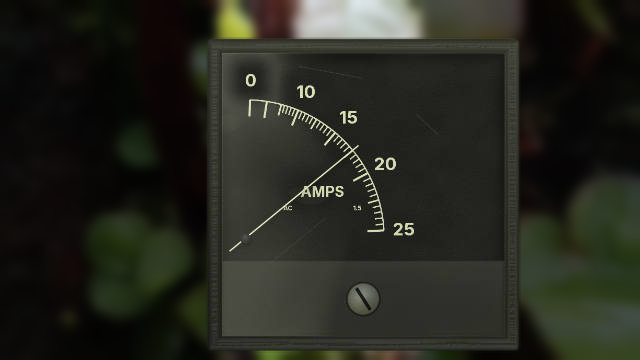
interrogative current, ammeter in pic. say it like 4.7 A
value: 17.5 A
